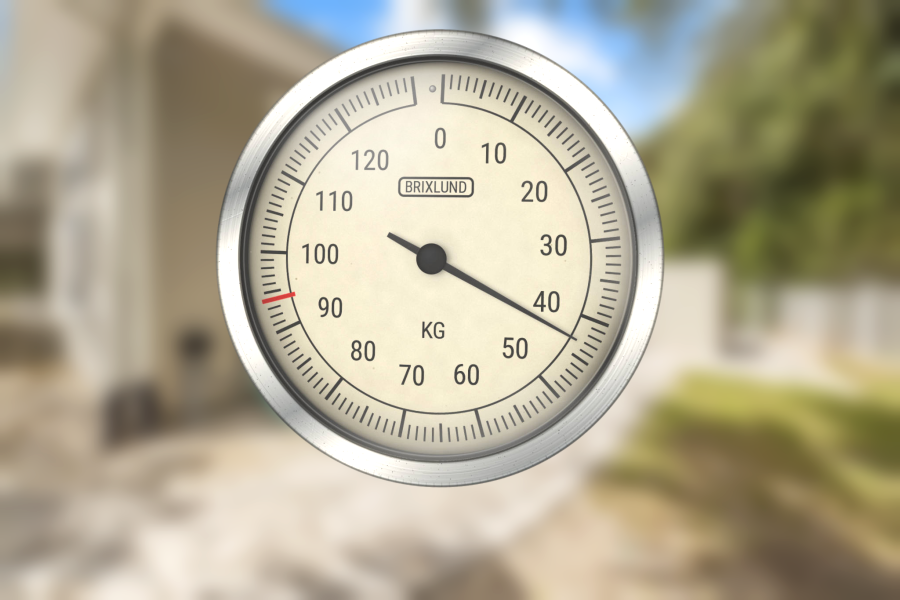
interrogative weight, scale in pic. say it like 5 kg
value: 43 kg
